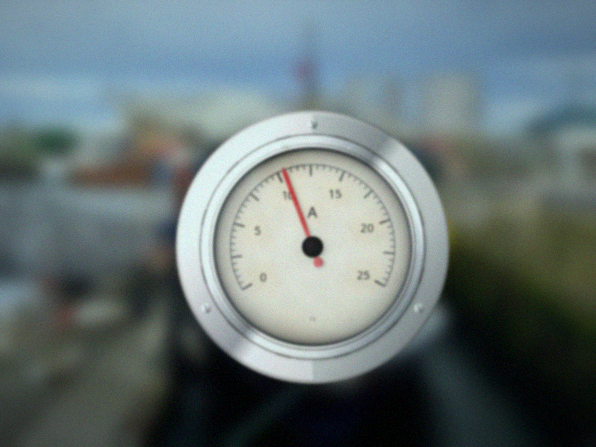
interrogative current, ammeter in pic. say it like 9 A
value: 10.5 A
